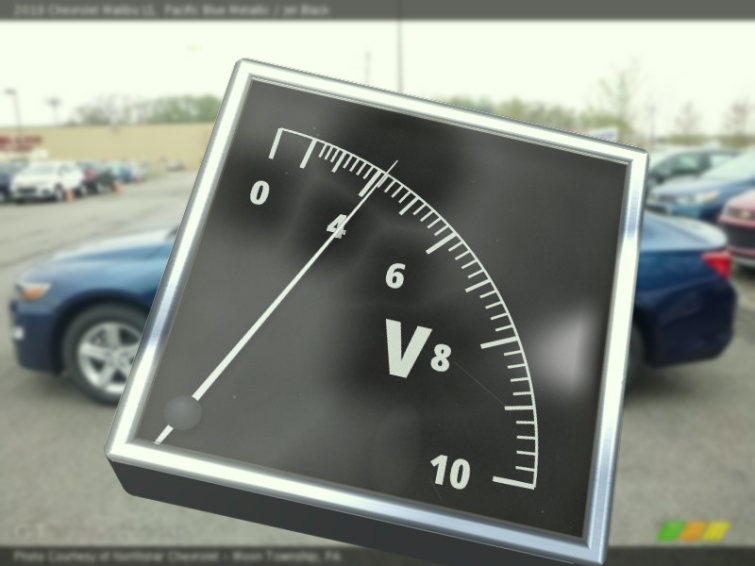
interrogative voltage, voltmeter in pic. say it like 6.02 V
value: 4.2 V
